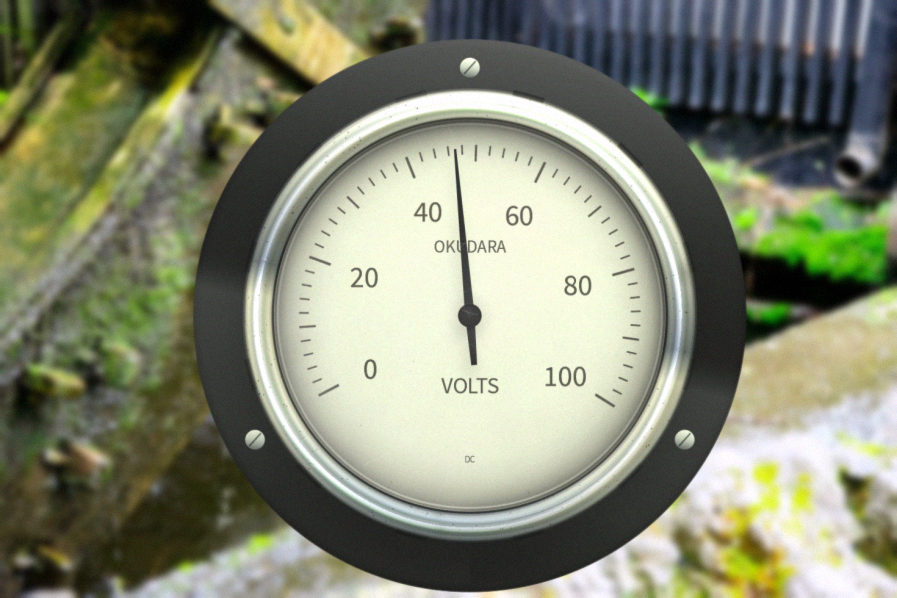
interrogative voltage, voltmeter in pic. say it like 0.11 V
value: 47 V
